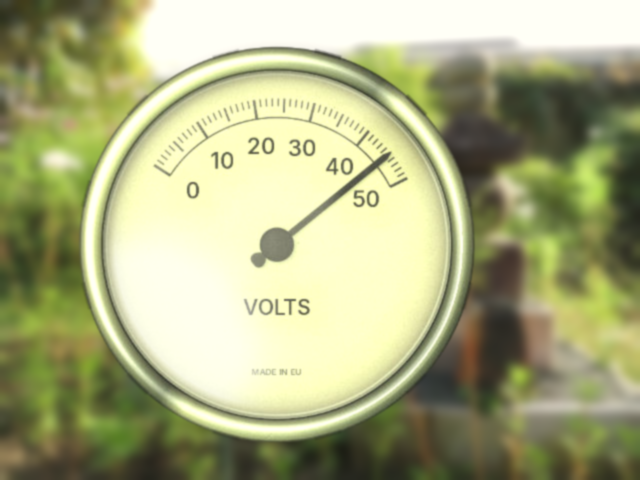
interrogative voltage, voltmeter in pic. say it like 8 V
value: 45 V
